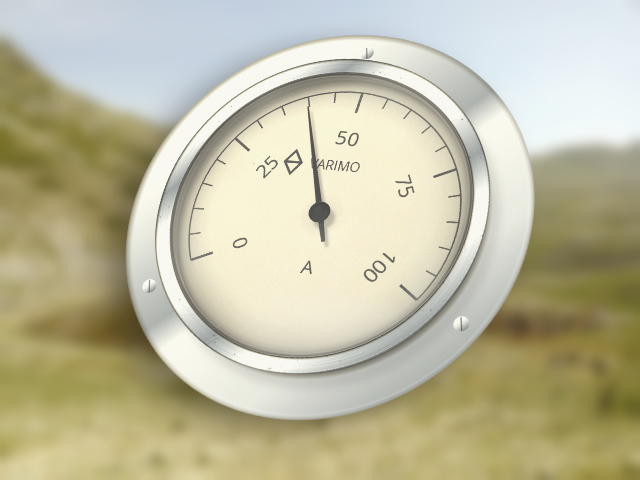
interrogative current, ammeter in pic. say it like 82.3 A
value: 40 A
